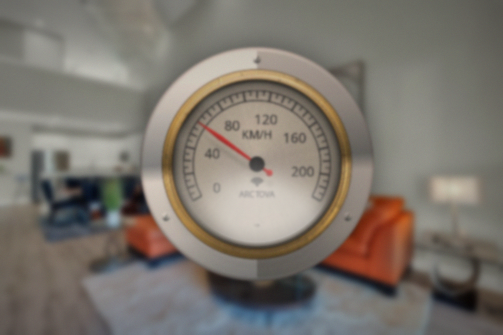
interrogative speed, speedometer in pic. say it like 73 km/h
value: 60 km/h
